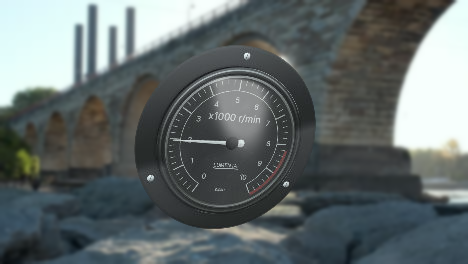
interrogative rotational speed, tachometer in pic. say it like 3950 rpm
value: 2000 rpm
